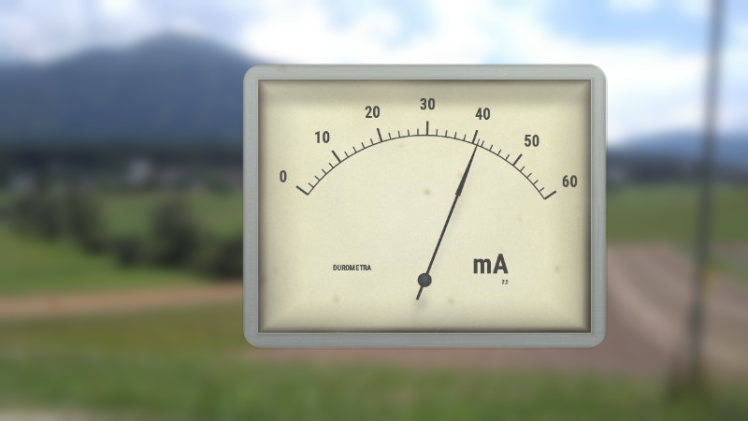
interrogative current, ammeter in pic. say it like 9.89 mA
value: 41 mA
